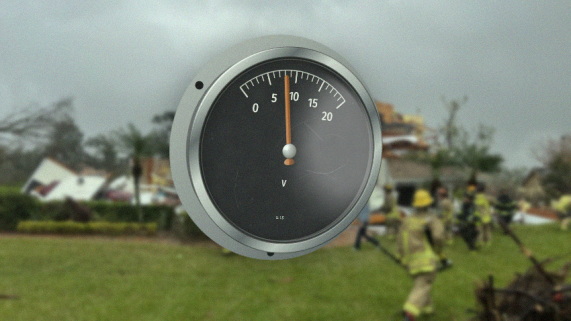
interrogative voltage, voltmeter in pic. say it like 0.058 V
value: 8 V
